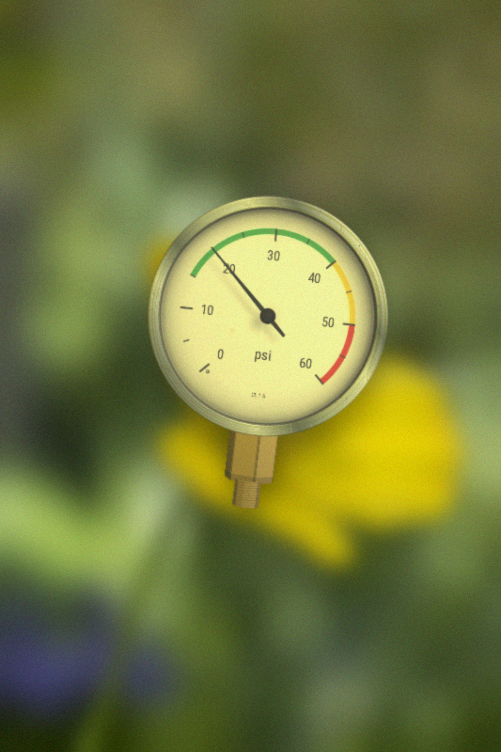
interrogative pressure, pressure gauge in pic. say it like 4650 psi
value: 20 psi
